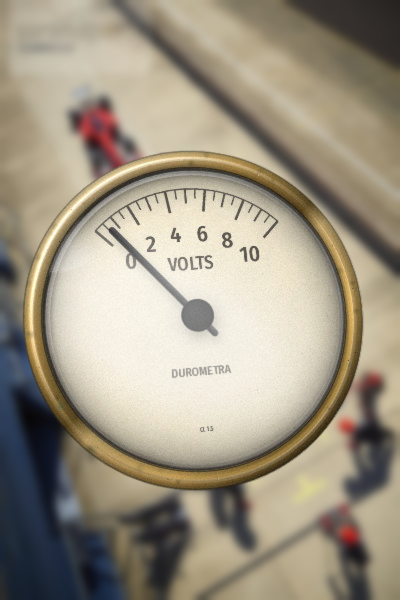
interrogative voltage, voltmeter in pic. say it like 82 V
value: 0.5 V
